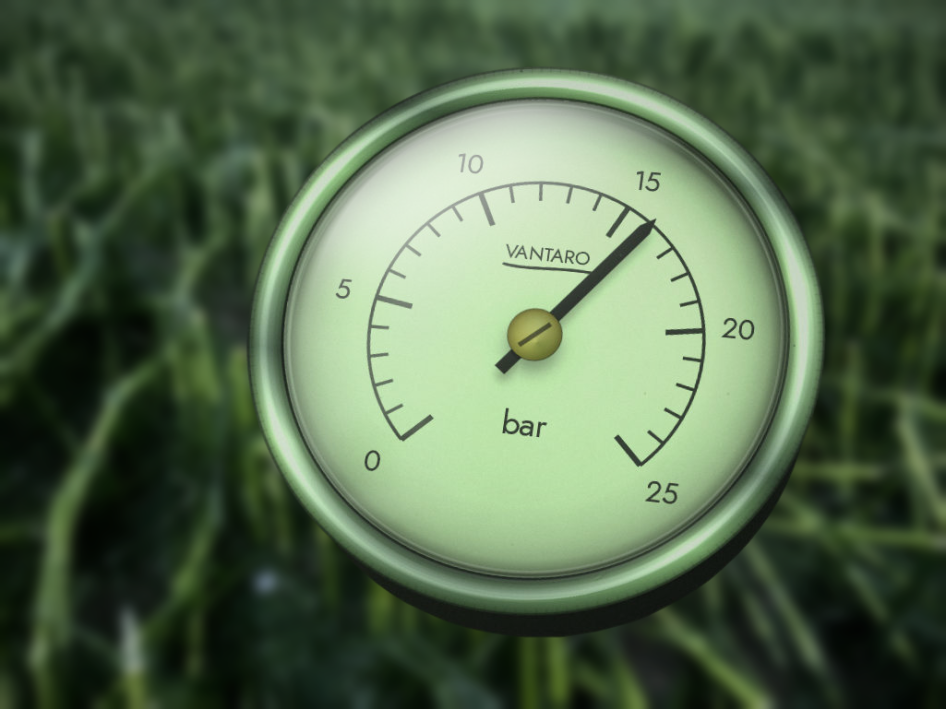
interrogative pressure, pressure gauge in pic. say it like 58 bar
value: 16 bar
